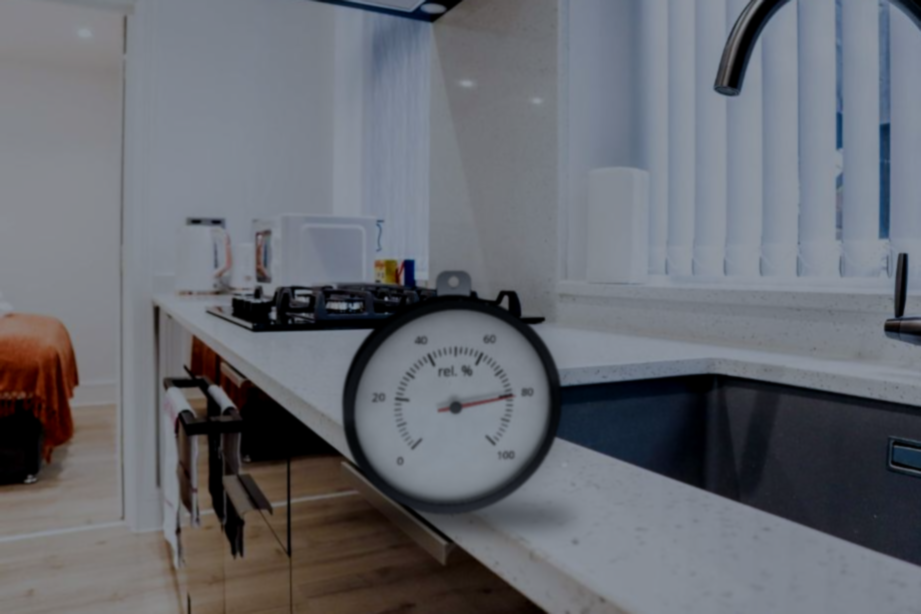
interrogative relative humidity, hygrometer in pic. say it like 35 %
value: 80 %
